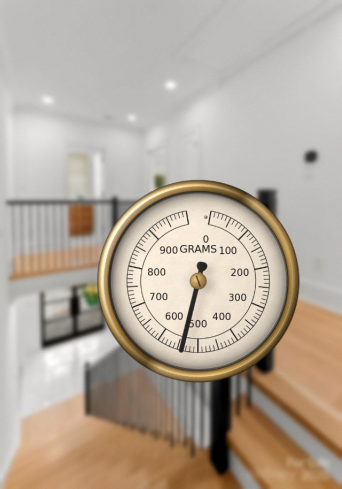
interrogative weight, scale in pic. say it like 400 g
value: 540 g
